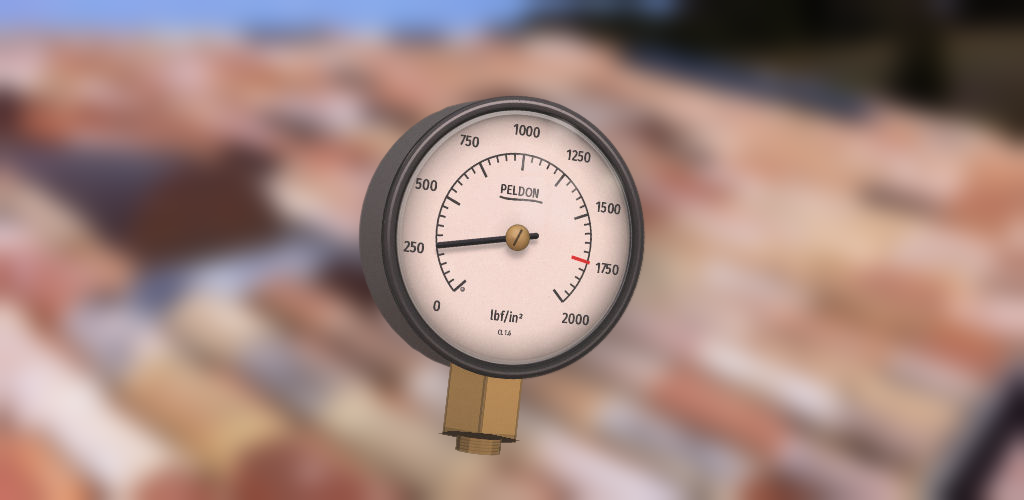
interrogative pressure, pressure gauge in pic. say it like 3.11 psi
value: 250 psi
